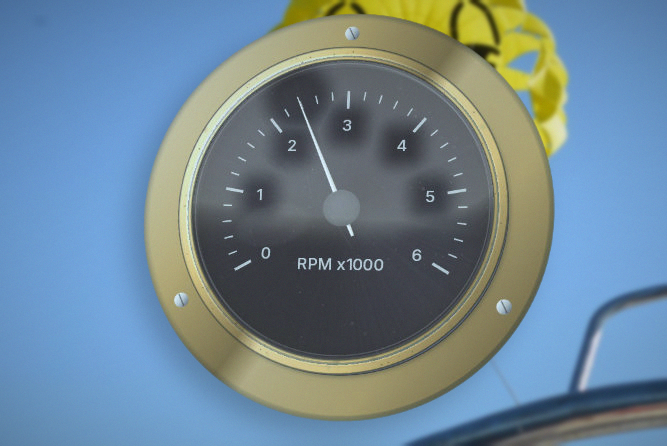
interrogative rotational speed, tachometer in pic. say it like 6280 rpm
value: 2400 rpm
